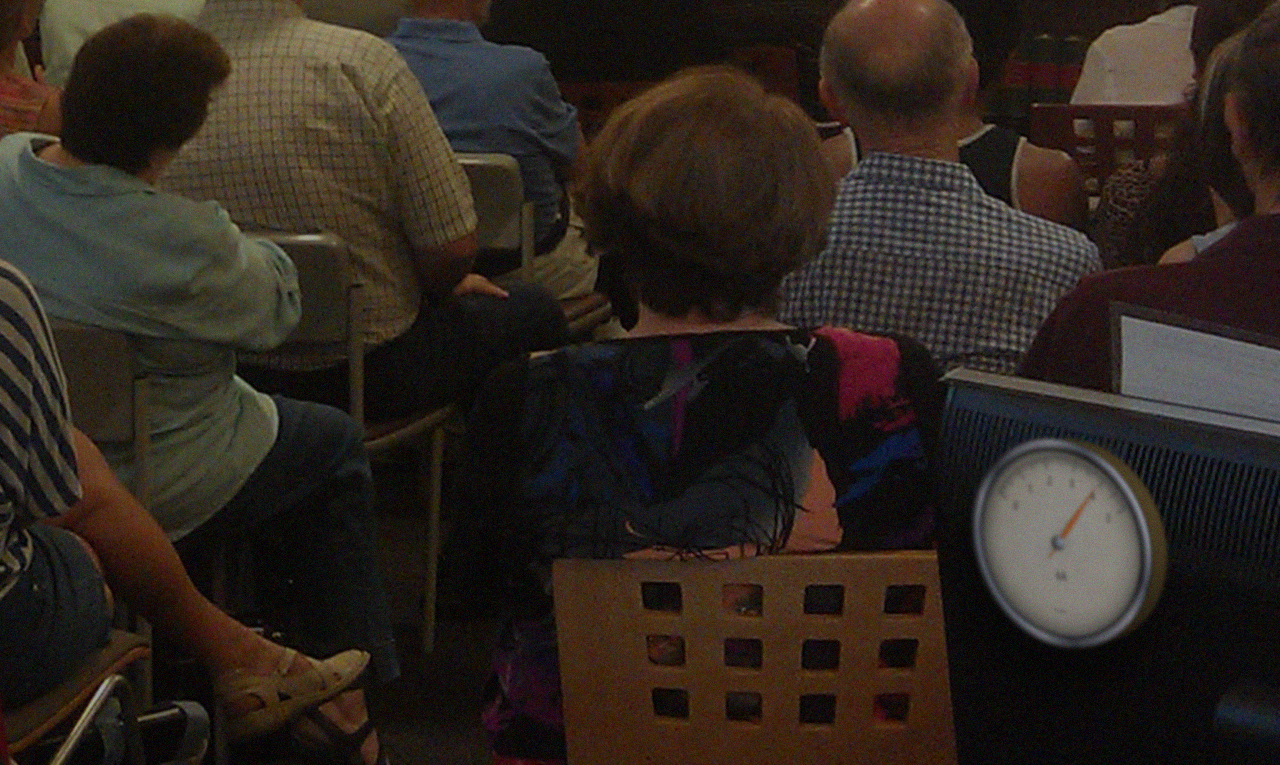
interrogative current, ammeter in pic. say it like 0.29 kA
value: 4 kA
